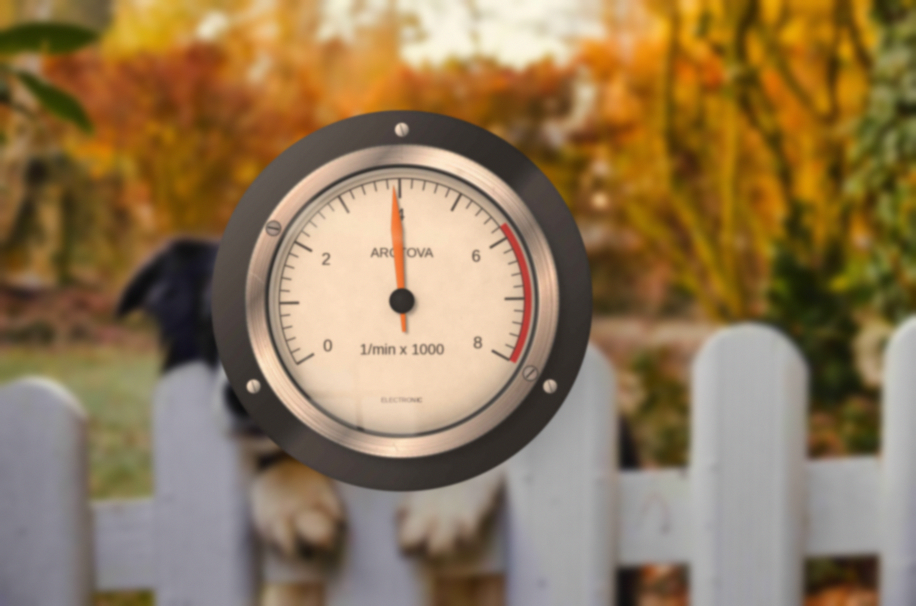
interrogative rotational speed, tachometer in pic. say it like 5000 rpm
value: 3900 rpm
